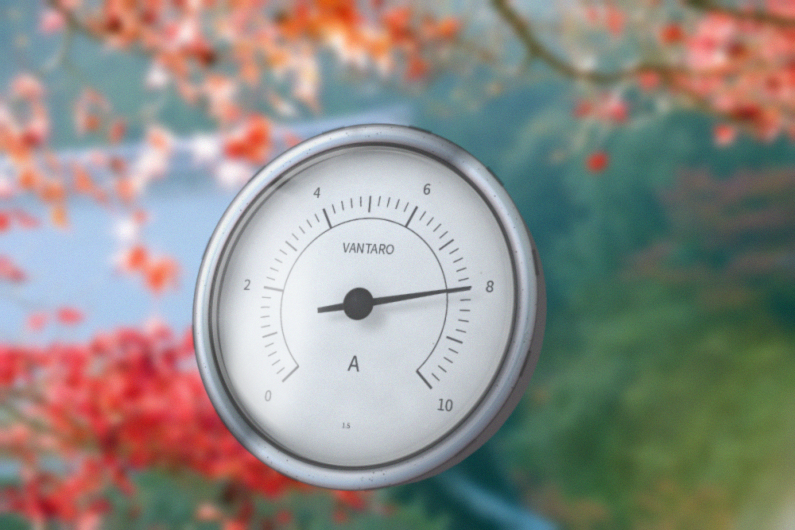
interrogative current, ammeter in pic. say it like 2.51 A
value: 8 A
